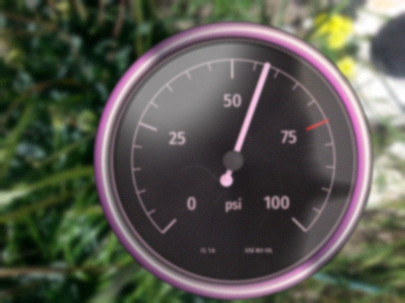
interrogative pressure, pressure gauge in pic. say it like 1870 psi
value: 57.5 psi
